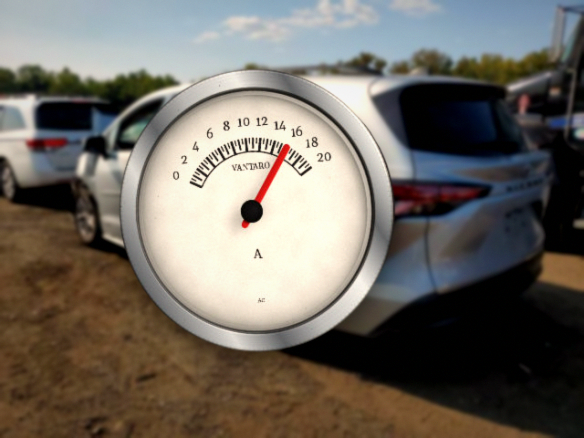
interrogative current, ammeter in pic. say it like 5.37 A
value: 16 A
